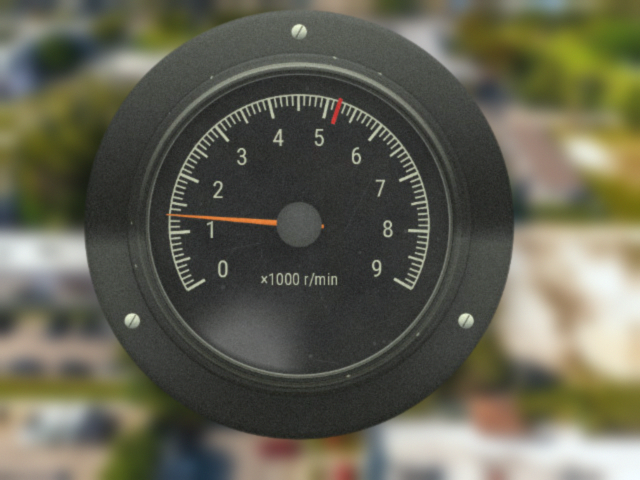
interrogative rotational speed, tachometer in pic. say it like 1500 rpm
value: 1300 rpm
